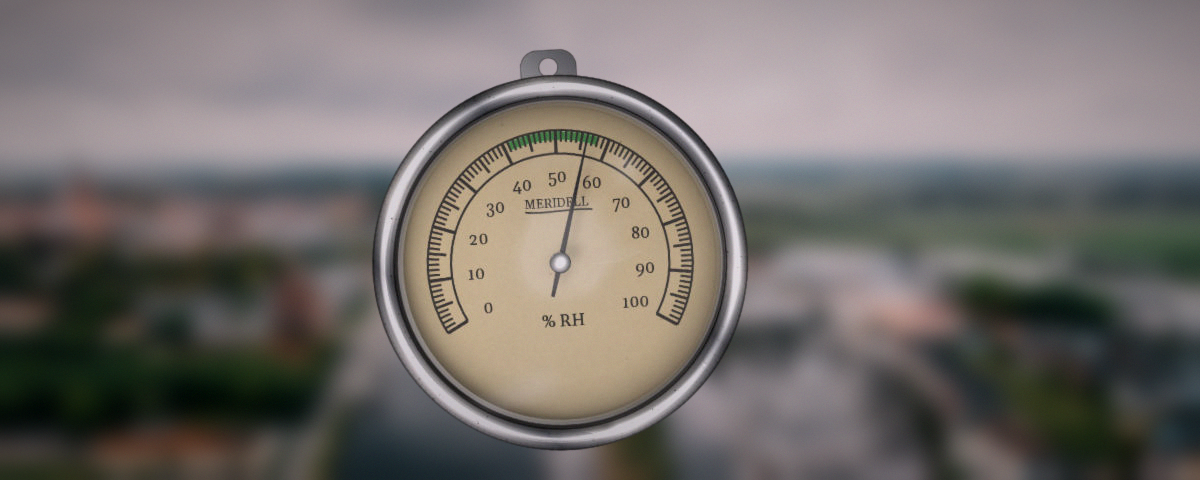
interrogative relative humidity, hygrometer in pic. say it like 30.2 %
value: 56 %
